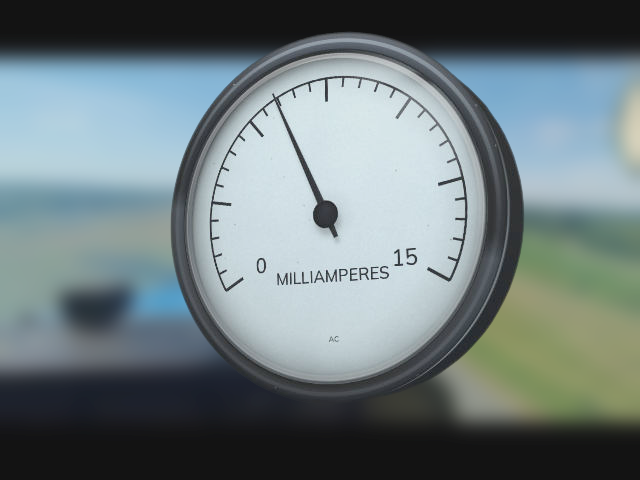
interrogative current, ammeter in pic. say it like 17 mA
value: 6 mA
